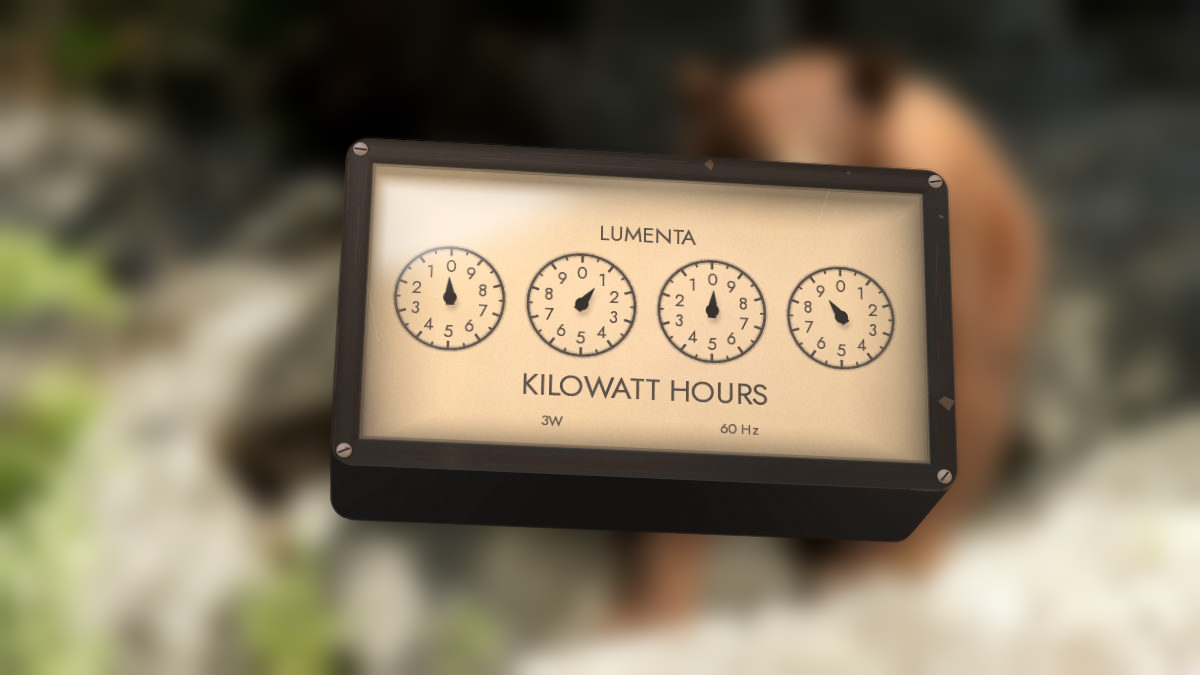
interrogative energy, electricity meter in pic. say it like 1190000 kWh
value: 99 kWh
